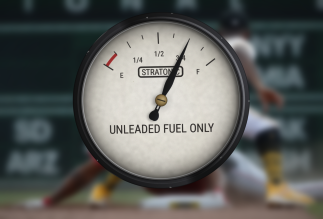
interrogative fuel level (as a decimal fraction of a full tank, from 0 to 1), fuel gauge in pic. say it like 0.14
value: 0.75
